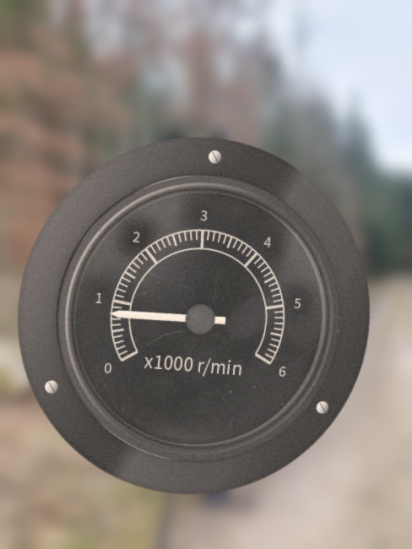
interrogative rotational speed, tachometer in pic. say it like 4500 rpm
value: 800 rpm
